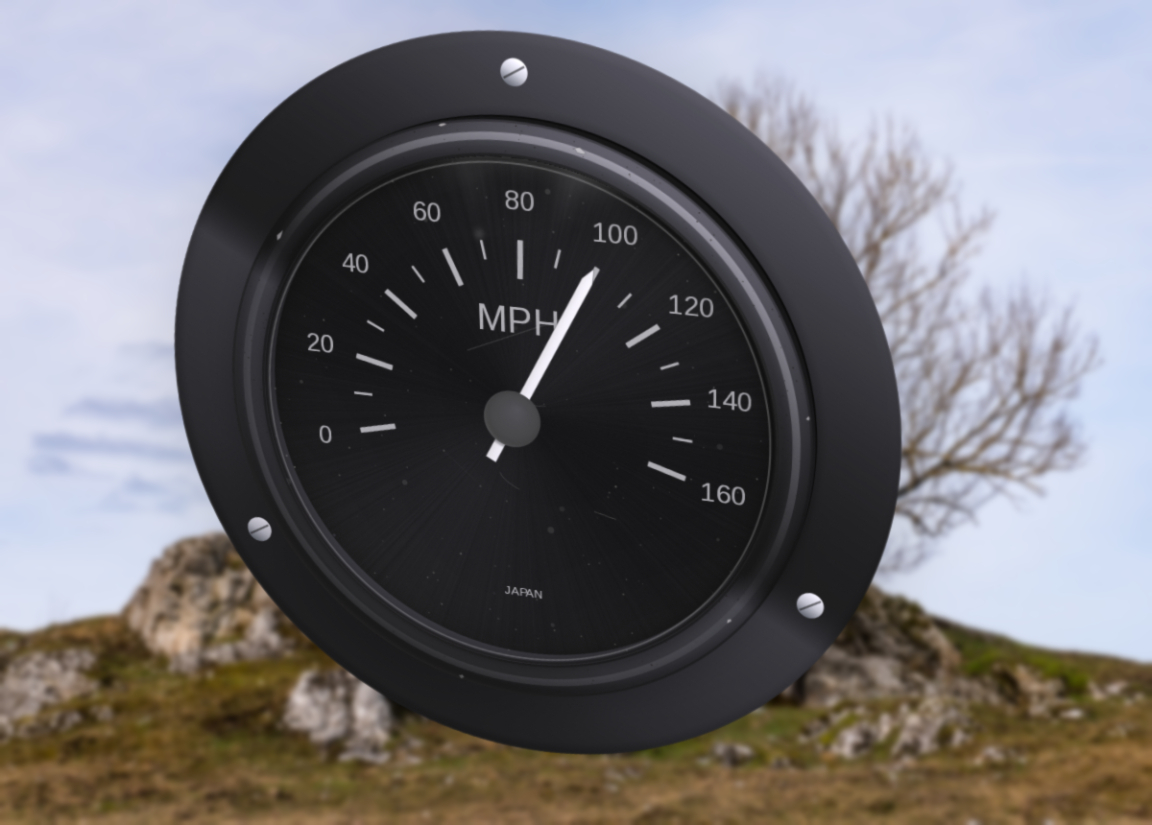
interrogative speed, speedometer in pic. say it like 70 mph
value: 100 mph
